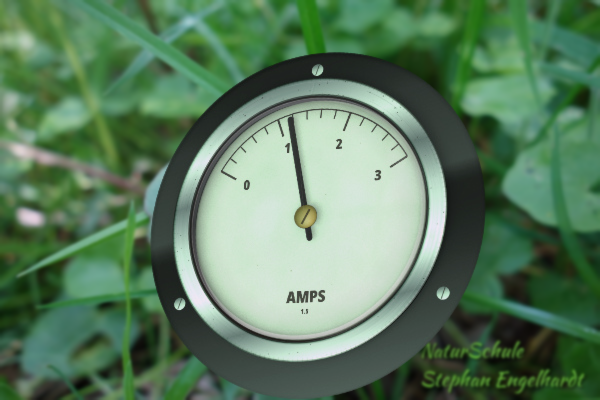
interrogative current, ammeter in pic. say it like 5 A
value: 1.2 A
